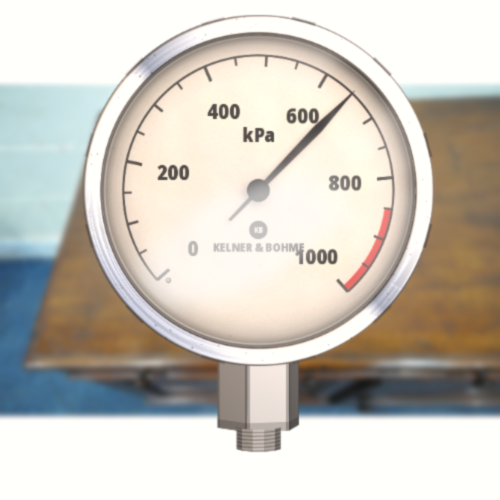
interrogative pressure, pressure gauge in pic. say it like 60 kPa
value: 650 kPa
